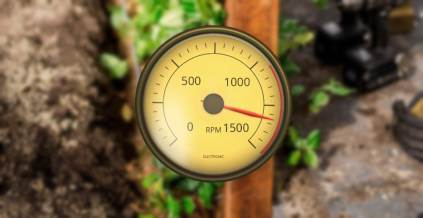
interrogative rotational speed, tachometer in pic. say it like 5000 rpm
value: 1325 rpm
